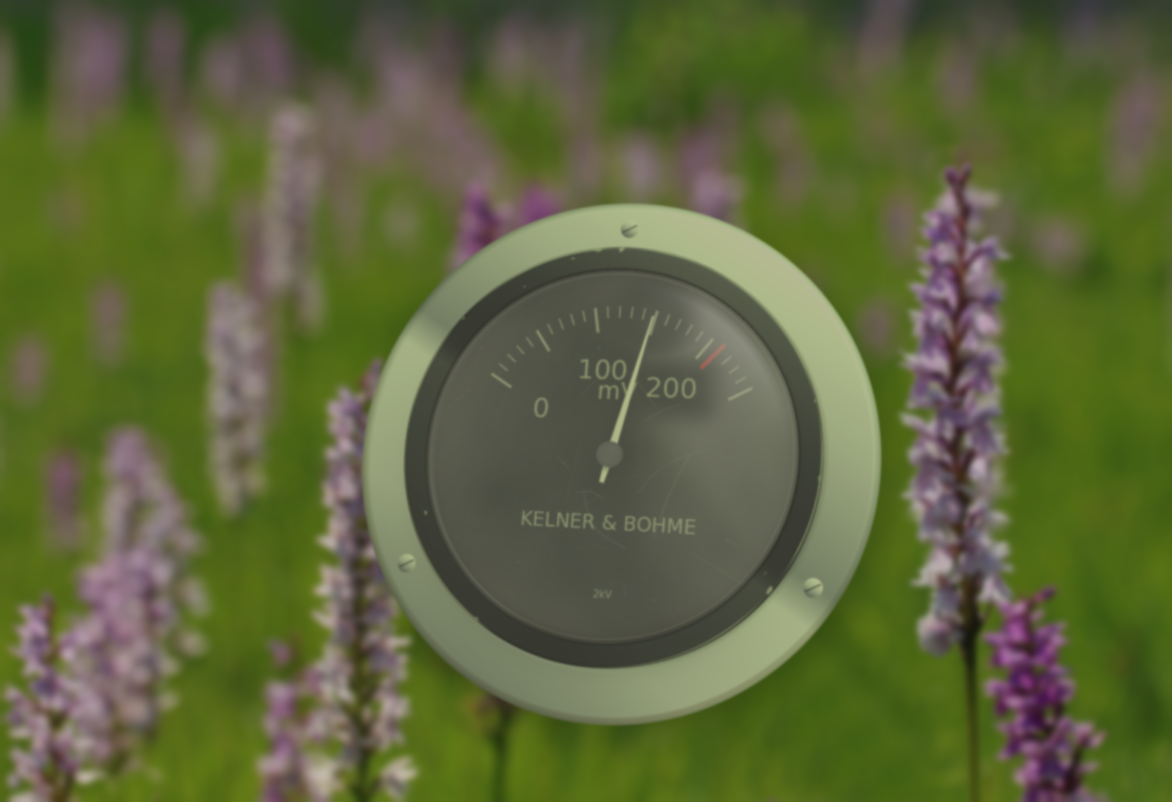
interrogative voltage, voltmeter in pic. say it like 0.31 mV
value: 150 mV
